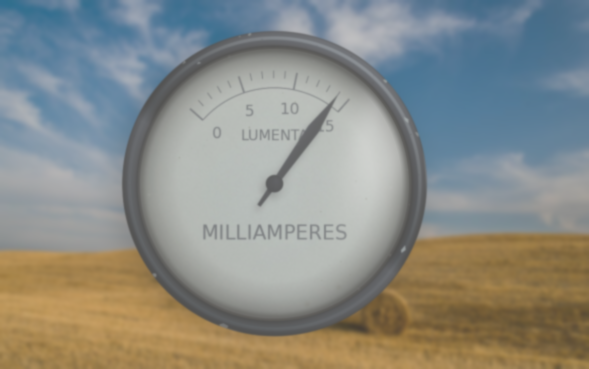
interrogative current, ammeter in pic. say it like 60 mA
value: 14 mA
